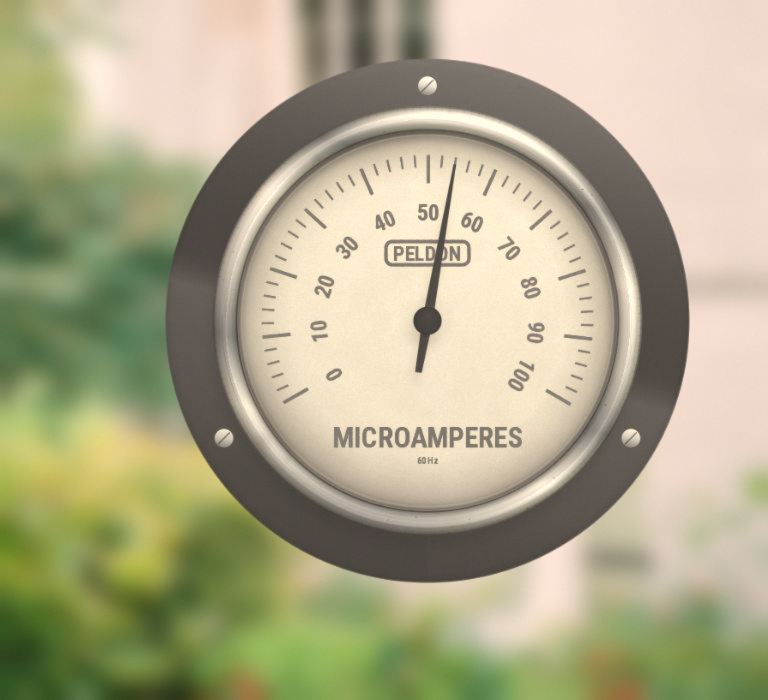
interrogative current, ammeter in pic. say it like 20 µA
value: 54 µA
